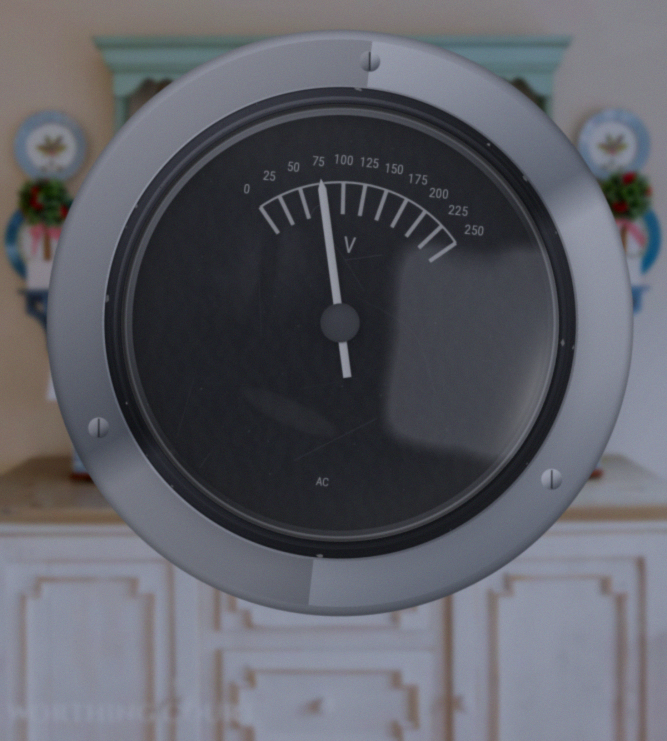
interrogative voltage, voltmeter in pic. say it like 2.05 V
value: 75 V
